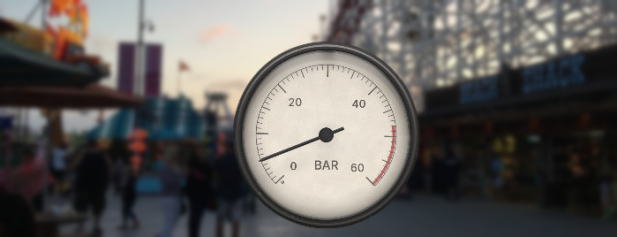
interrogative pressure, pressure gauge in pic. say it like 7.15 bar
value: 5 bar
